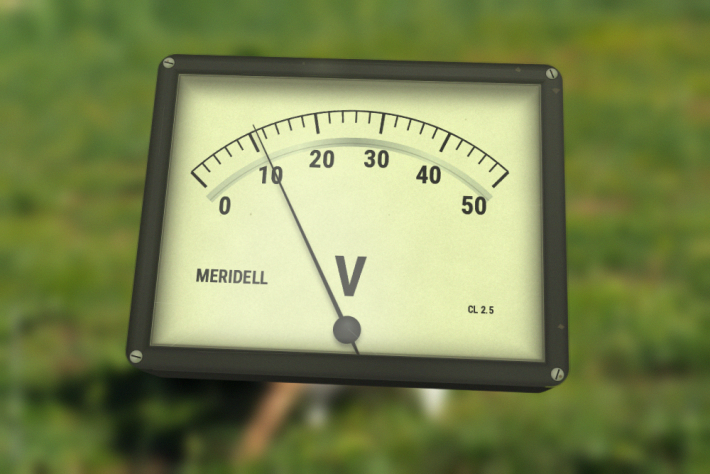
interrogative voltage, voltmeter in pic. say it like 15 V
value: 11 V
